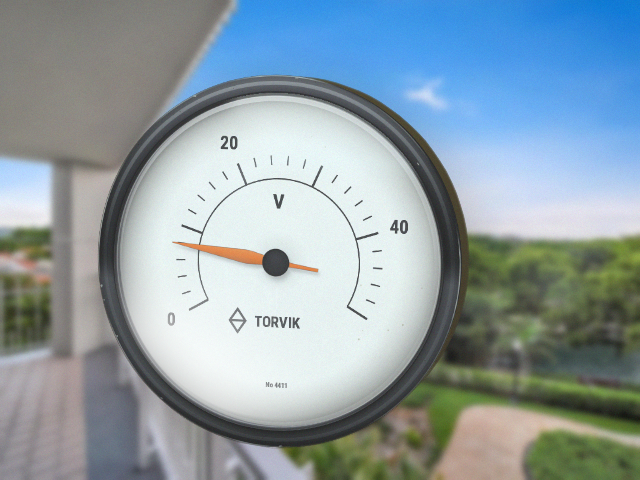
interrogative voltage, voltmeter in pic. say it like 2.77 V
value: 8 V
